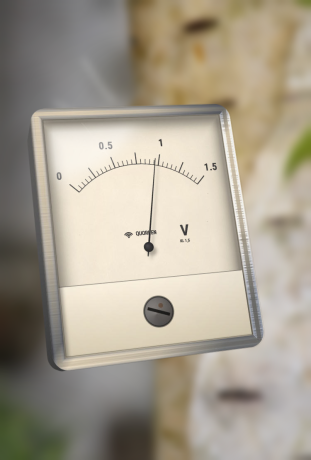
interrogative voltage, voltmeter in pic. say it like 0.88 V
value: 0.95 V
